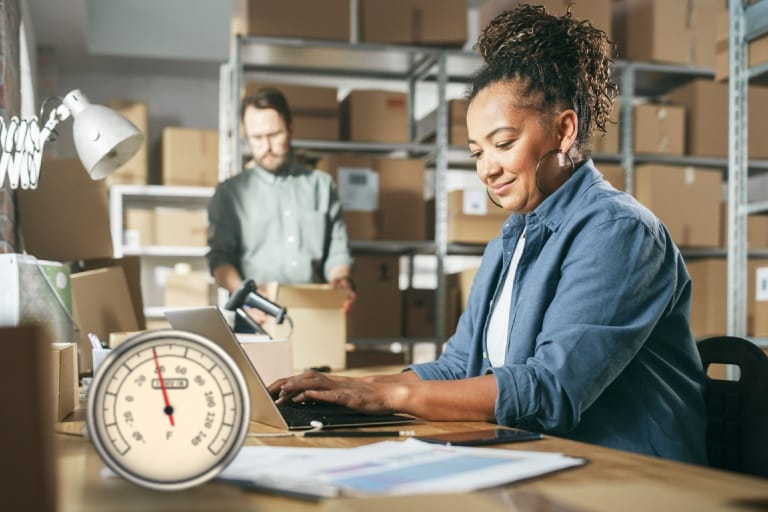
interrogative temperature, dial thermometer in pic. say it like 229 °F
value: 40 °F
